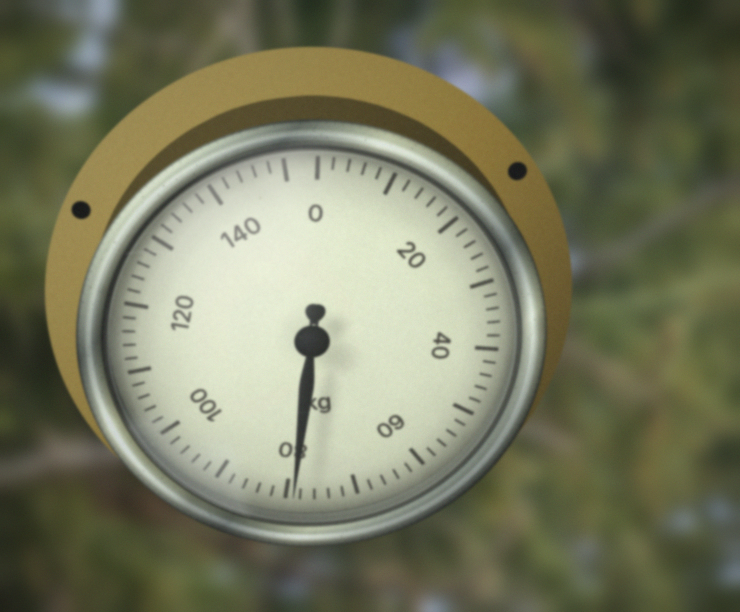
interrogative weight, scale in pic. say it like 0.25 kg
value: 79 kg
